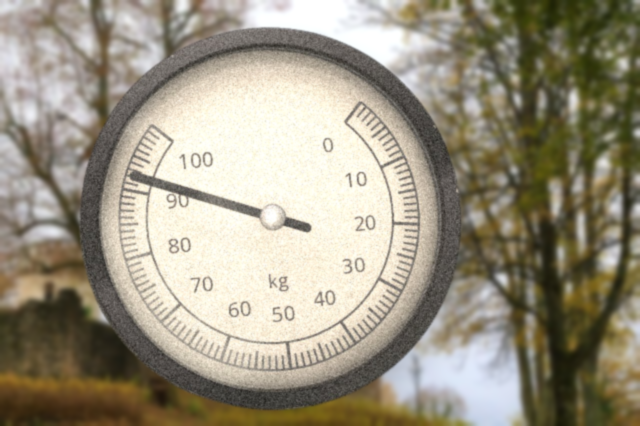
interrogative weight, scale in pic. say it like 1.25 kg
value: 92 kg
